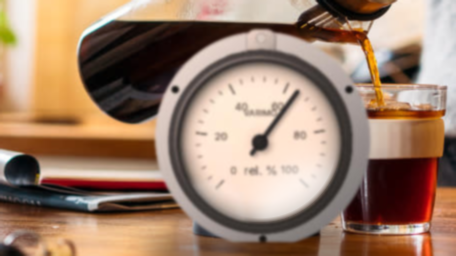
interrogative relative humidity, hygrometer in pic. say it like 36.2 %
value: 64 %
